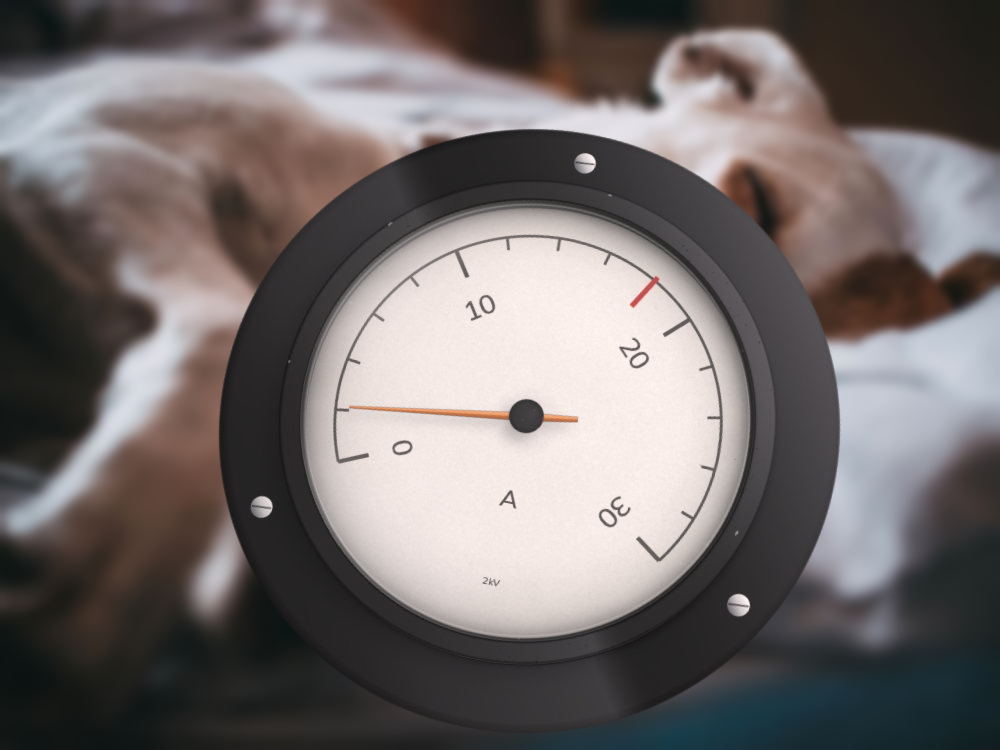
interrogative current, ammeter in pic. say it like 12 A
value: 2 A
